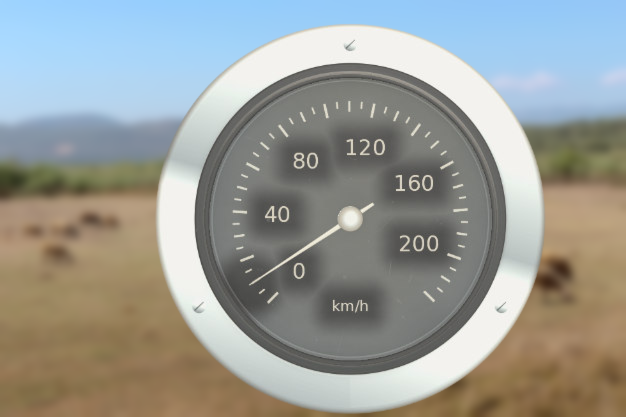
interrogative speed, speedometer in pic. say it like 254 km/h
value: 10 km/h
